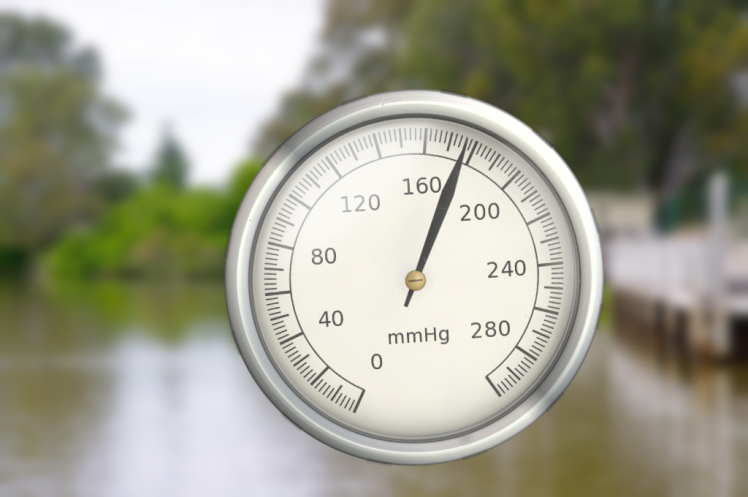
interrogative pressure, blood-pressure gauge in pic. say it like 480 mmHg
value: 176 mmHg
